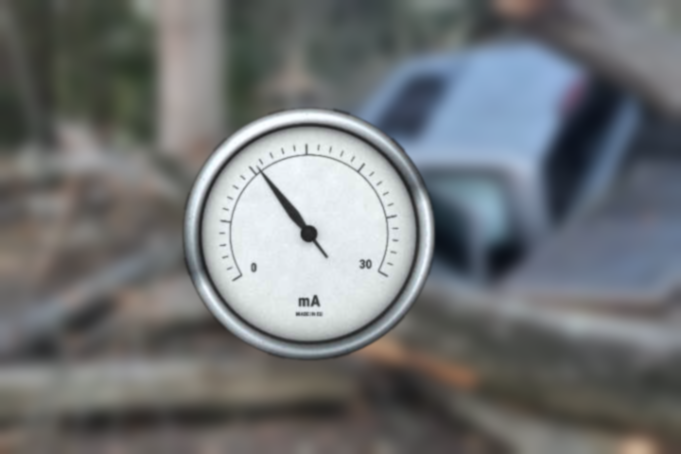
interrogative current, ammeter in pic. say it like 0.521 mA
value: 10.5 mA
